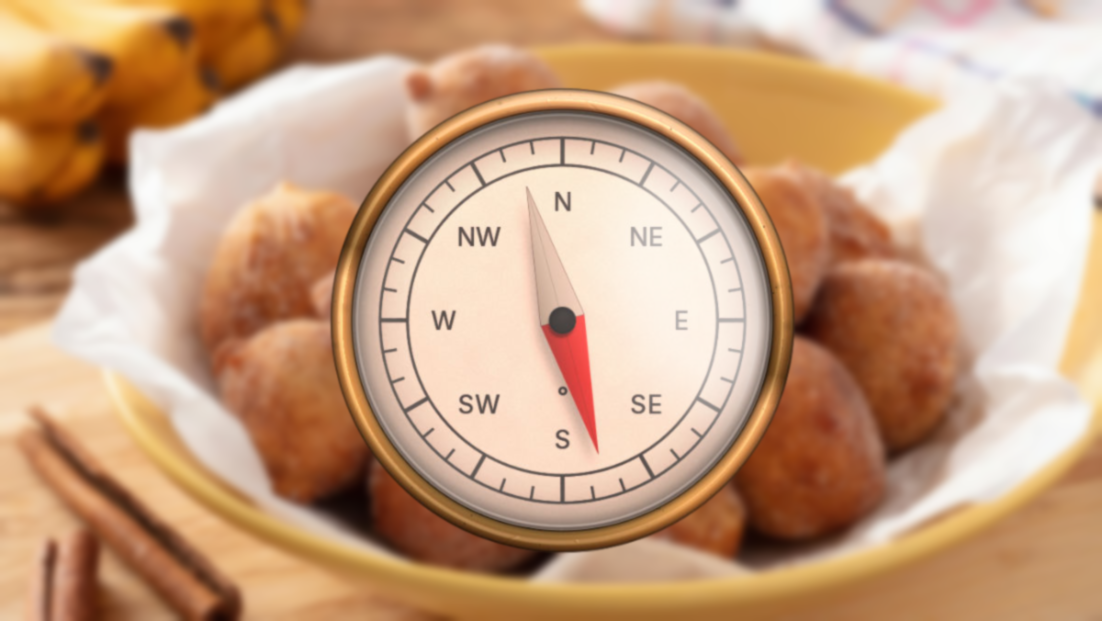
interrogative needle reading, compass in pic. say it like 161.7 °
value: 165 °
